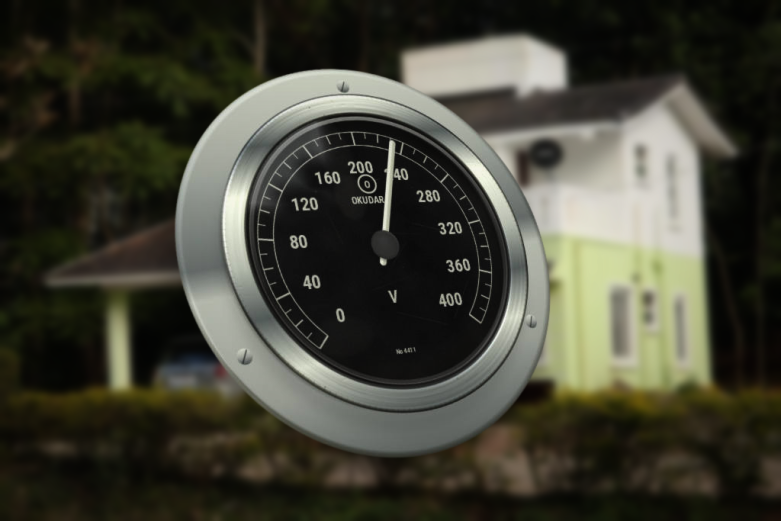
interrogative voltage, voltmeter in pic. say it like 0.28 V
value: 230 V
